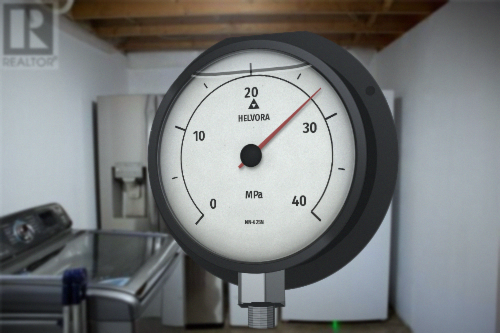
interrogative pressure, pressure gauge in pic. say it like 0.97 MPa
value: 27.5 MPa
